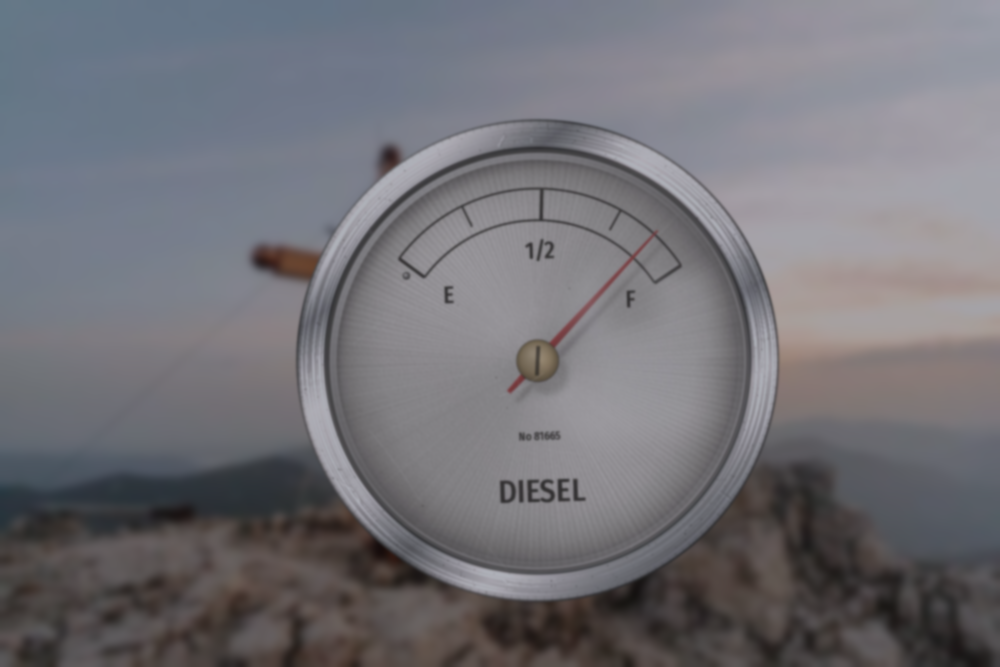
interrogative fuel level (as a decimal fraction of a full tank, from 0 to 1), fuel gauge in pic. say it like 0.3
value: 0.875
